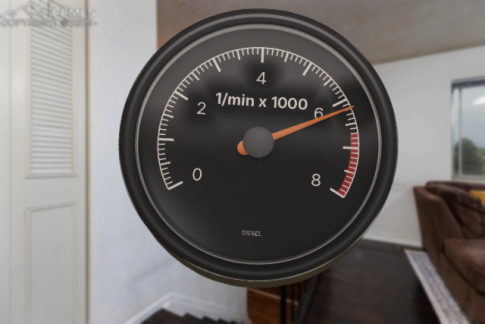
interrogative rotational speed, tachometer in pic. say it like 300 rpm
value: 6200 rpm
